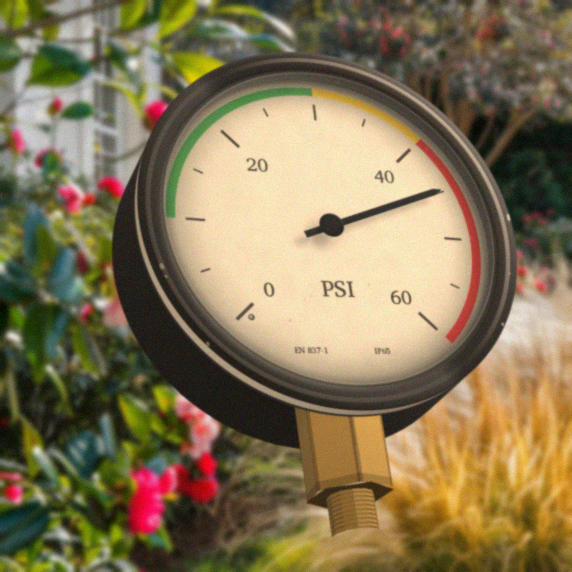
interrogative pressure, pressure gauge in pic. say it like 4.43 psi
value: 45 psi
